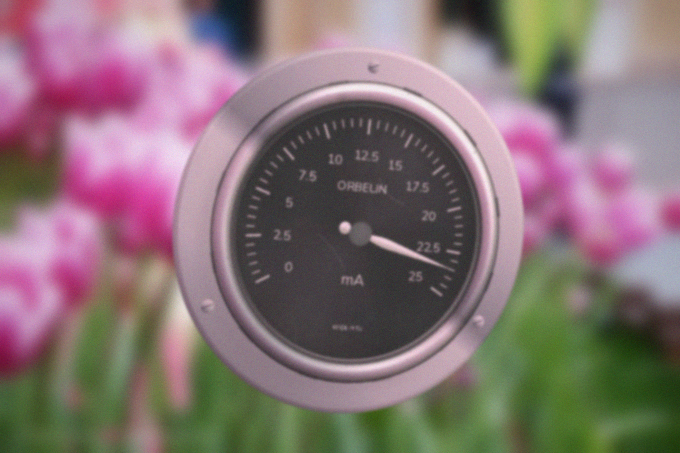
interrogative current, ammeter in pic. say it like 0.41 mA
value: 23.5 mA
